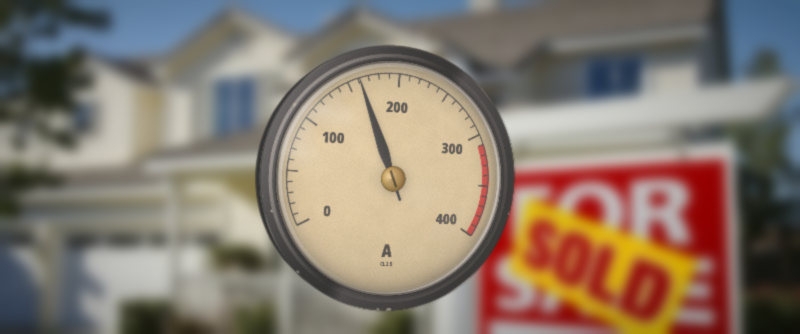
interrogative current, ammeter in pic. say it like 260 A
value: 160 A
